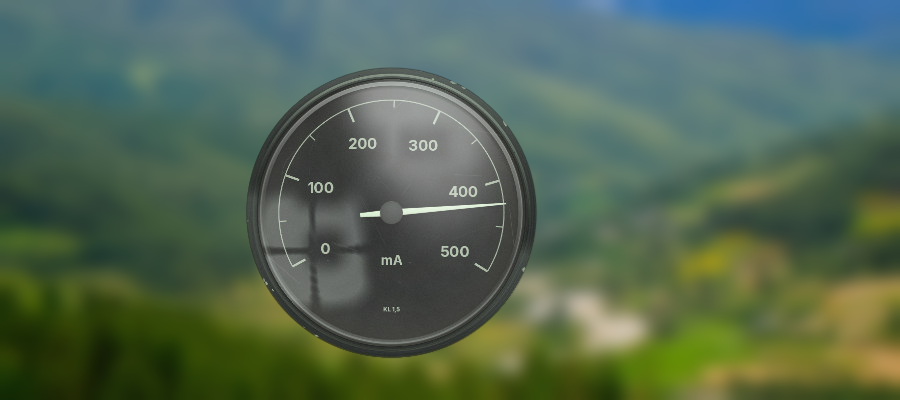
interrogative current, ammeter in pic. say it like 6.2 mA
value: 425 mA
